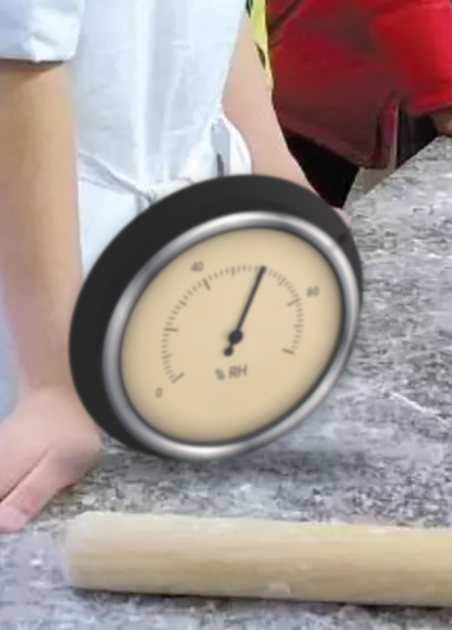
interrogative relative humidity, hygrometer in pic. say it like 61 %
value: 60 %
